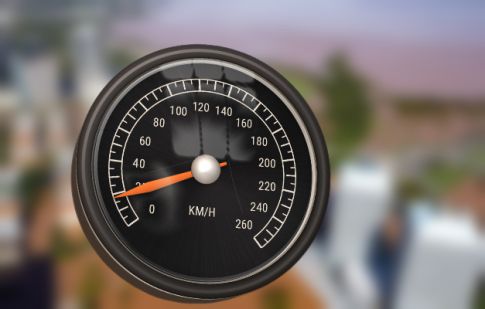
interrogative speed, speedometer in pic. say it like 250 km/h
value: 17.5 km/h
